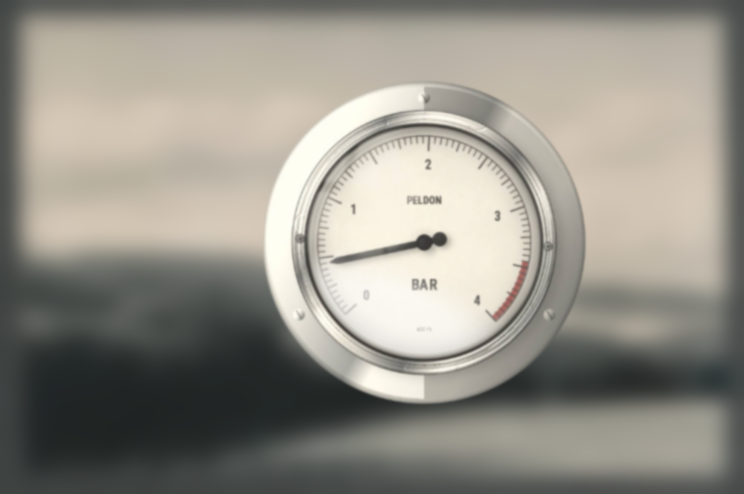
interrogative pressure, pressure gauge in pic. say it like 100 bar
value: 0.45 bar
